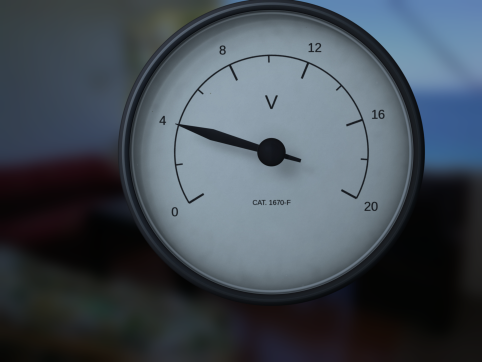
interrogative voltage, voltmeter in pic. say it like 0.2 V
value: 4 V
